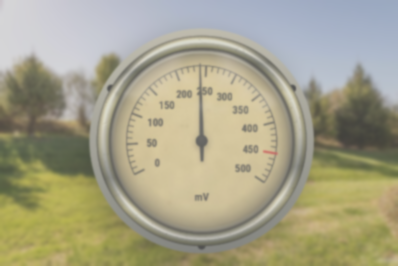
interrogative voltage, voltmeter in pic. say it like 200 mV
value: 240 mV
